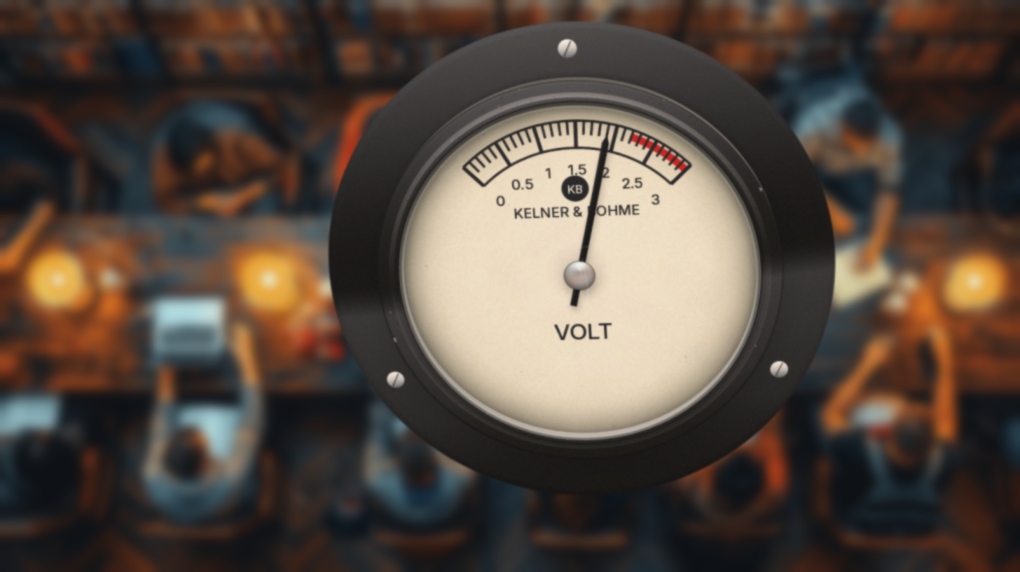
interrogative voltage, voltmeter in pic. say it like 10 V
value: 1.9 V
